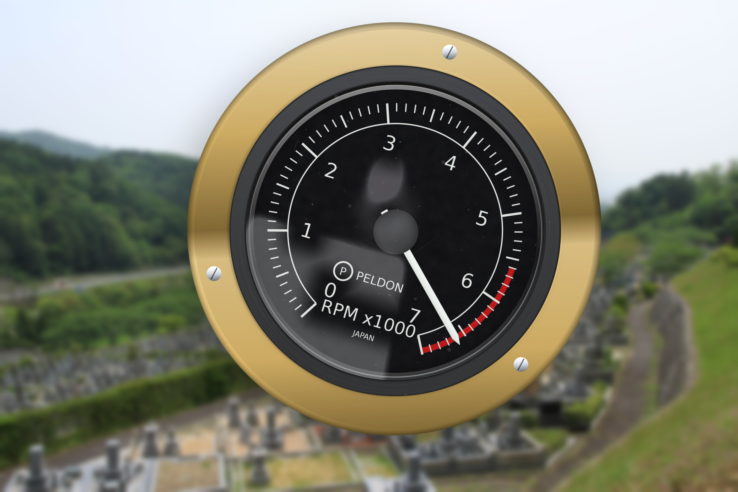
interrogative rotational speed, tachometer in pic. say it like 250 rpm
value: 6600 rpm
